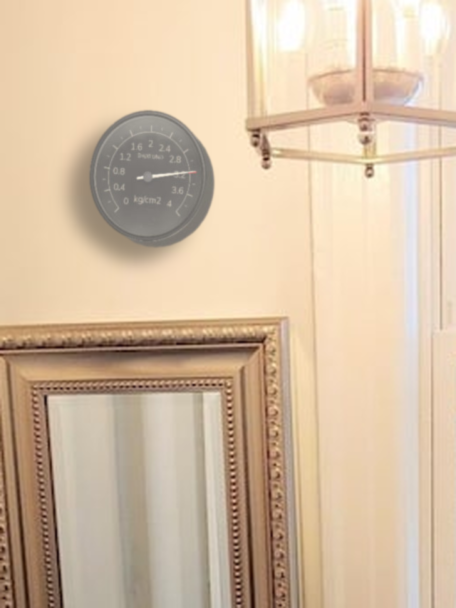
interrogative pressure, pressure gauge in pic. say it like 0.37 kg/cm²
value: 3.2 kg/cm²
